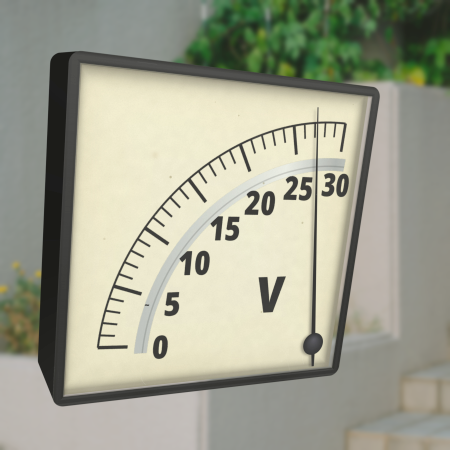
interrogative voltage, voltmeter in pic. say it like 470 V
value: 27 V
